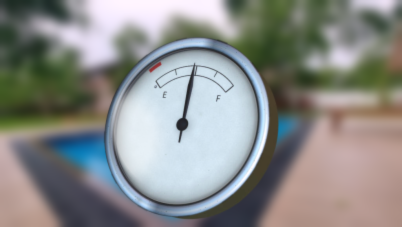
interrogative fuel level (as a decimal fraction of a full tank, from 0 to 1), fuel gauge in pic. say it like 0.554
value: 0.5
